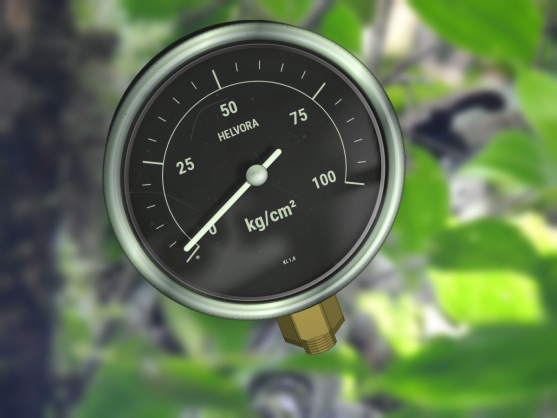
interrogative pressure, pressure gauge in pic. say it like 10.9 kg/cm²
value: 2.5 kg/cm²
